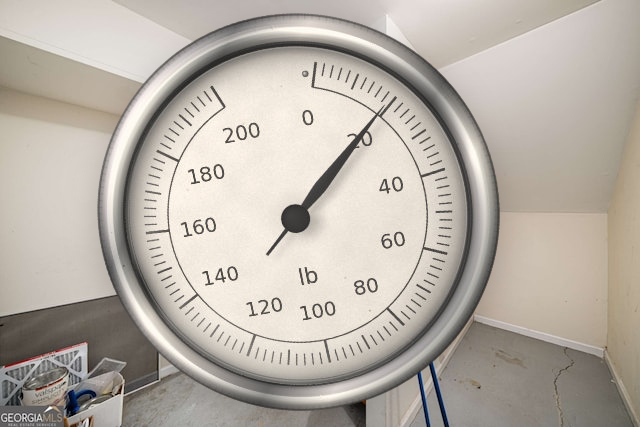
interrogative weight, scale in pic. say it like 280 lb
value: 19 lb
